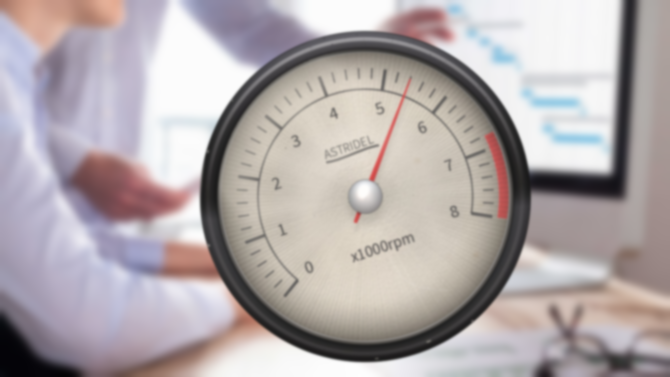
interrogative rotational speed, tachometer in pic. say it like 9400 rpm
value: 5400 rpm
